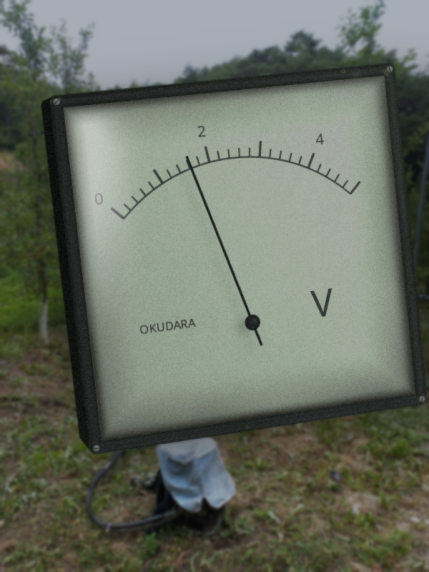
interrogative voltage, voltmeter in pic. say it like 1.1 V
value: 1.6 V
